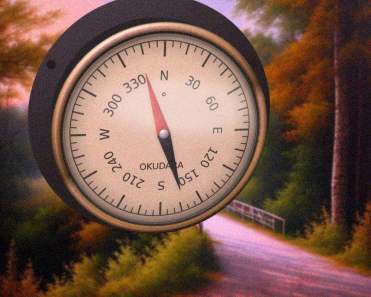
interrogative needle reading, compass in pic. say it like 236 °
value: 342.5 °
